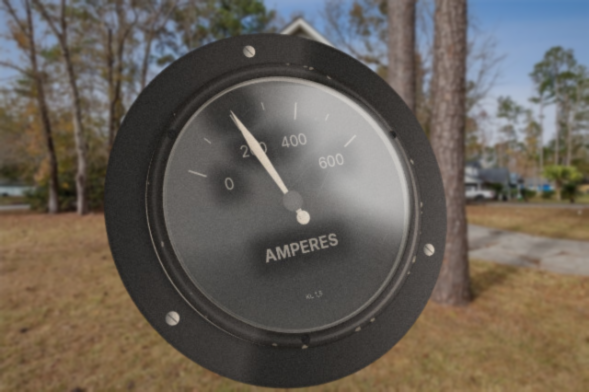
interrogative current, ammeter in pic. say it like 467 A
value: 200 A
